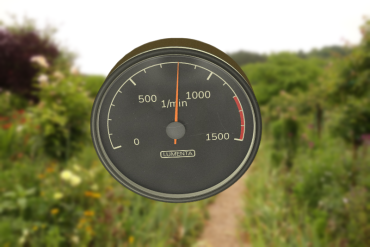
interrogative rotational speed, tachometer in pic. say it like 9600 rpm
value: 800 rpm
